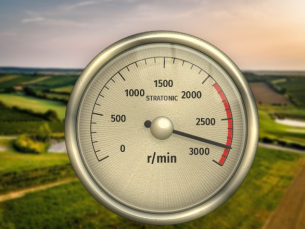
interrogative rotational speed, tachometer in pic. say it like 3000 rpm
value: 2800 rpm
